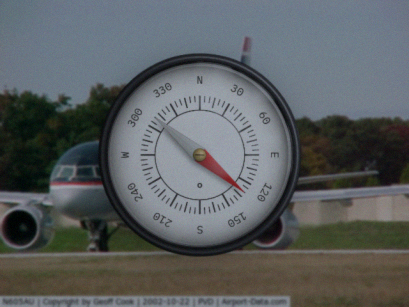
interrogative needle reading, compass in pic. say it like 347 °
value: 130 °
